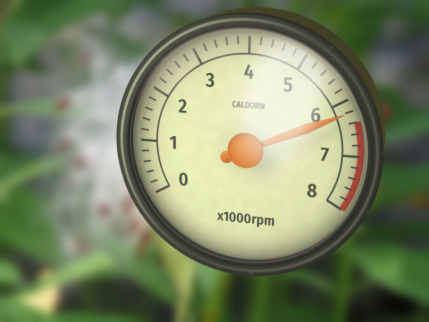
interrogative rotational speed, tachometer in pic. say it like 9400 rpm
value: 6200 rpm
